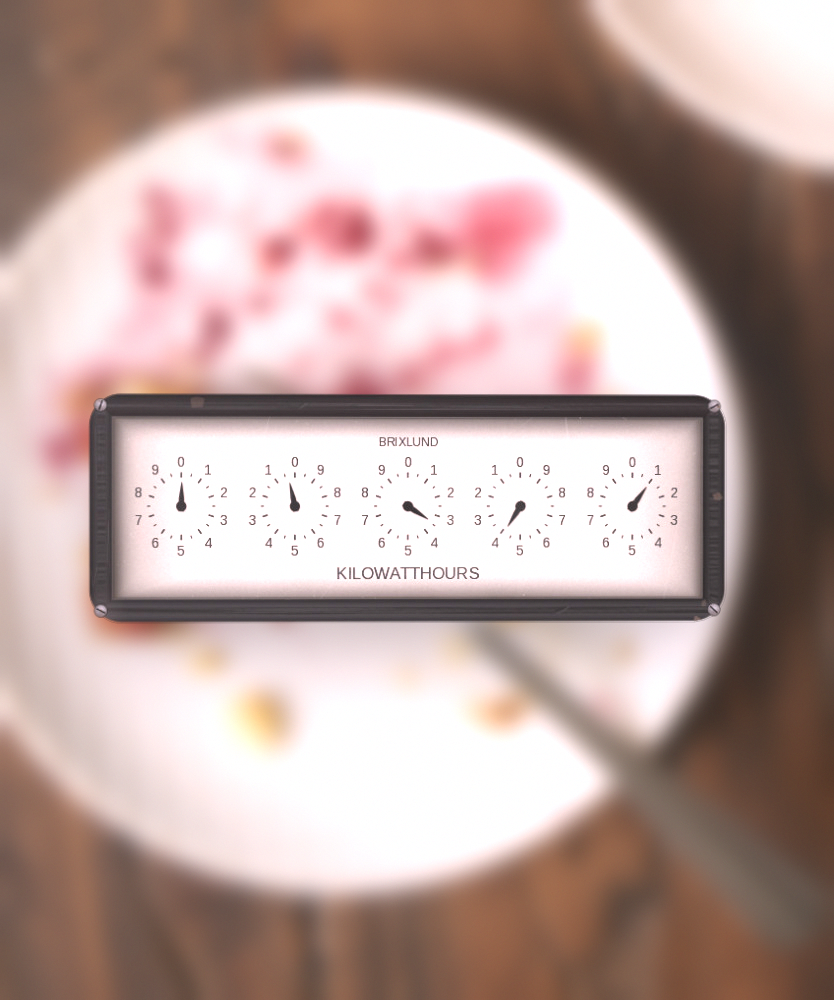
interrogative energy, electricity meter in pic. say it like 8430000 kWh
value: 341 kWh
